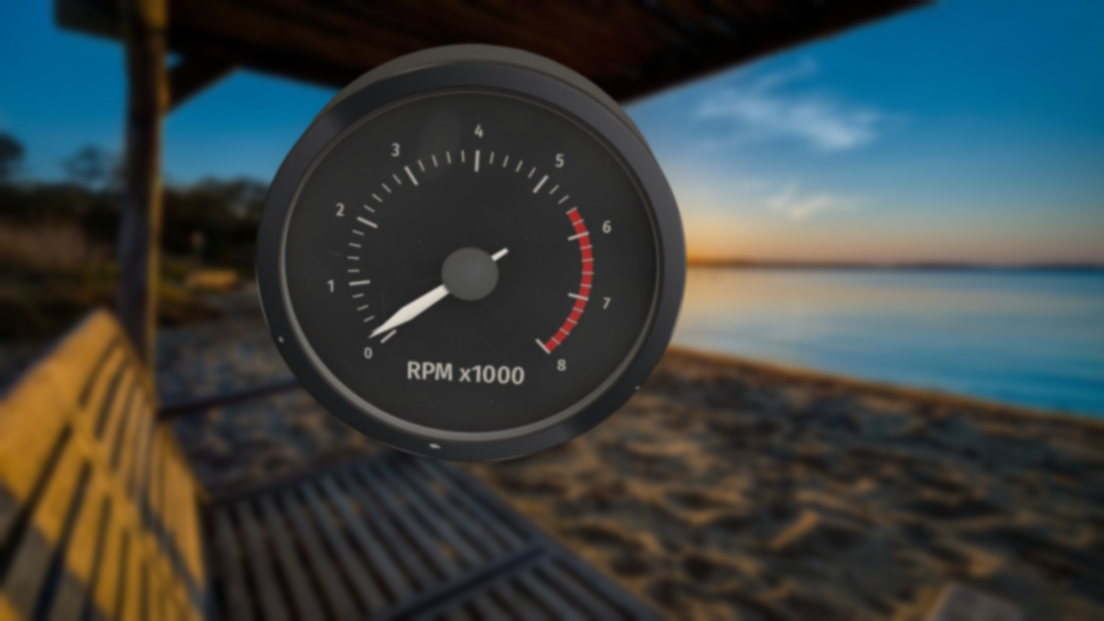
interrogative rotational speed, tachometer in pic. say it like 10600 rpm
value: 200 rpm
